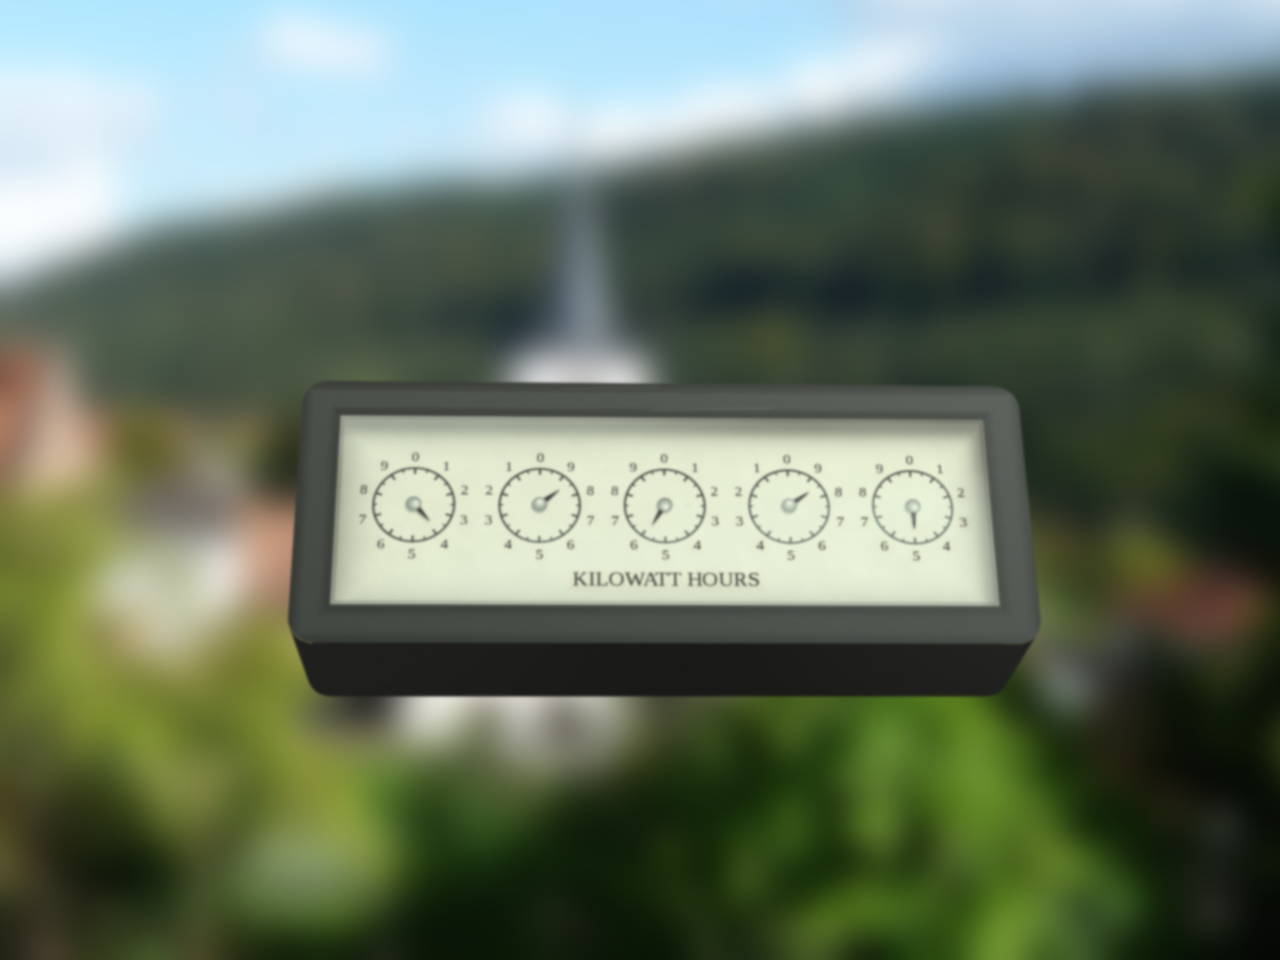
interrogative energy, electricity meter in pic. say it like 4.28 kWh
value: 38585 kWh
